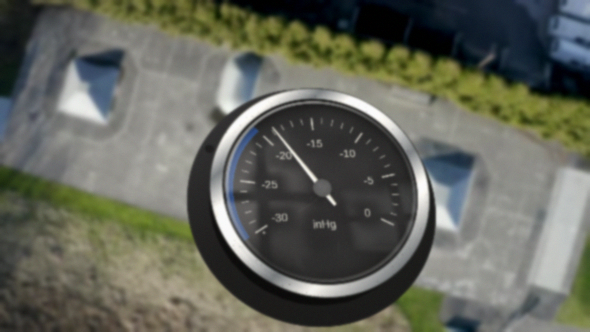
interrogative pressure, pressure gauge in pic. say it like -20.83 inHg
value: -19 inHg
